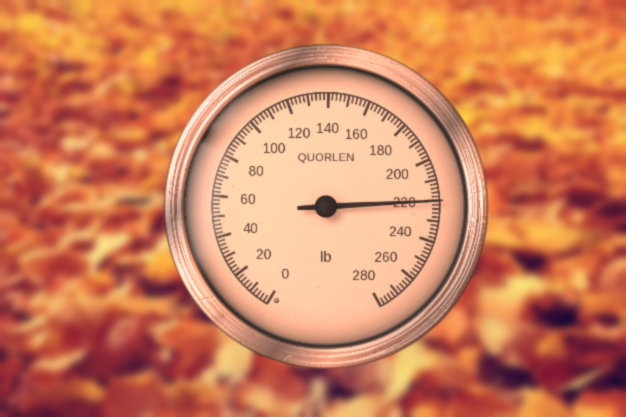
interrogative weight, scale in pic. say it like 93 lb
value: 220 lb
